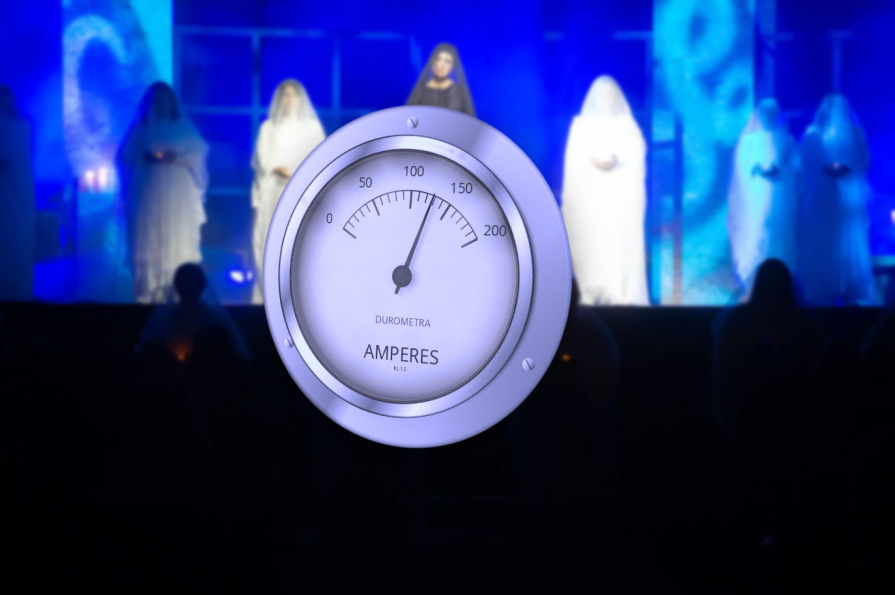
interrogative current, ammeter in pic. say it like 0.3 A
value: 130 A
